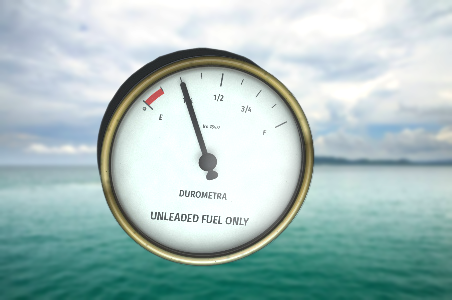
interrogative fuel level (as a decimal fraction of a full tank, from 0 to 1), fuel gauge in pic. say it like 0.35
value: 0.25
